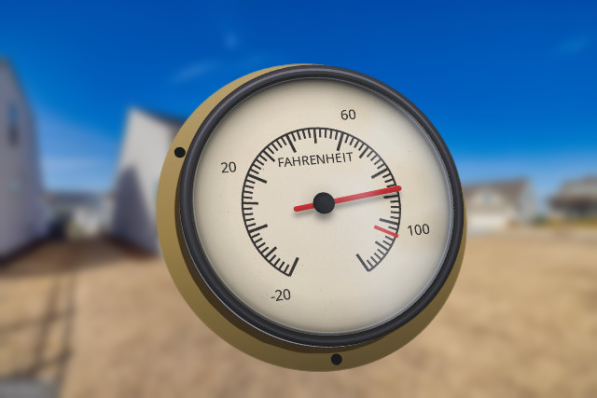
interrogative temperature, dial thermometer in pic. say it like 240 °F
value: 88 °F
